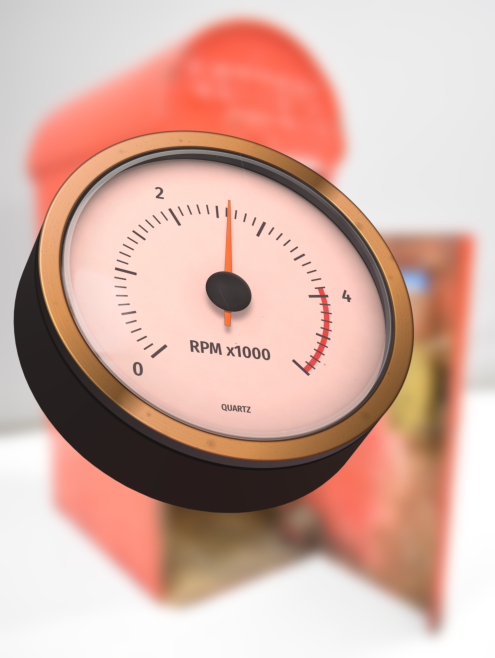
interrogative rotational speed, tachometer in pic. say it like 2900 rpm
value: 2600 rpm
